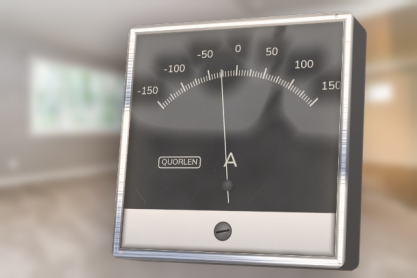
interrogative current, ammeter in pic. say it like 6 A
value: -25 A
